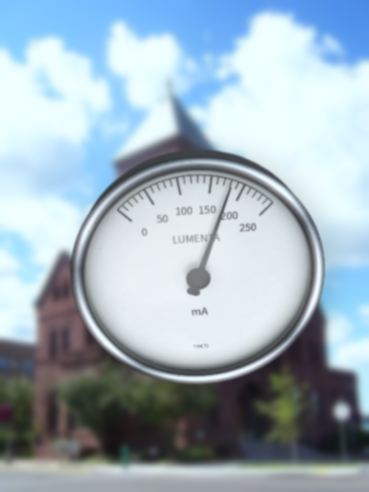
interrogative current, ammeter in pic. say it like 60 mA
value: 180 mA
